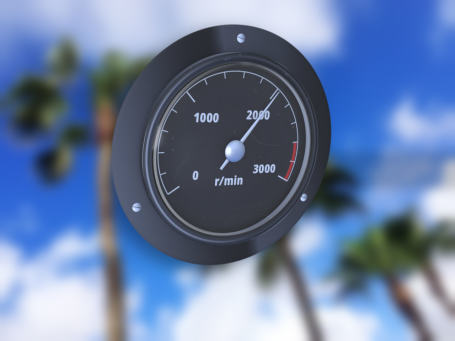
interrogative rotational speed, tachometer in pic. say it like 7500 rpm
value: 2000 rpm
